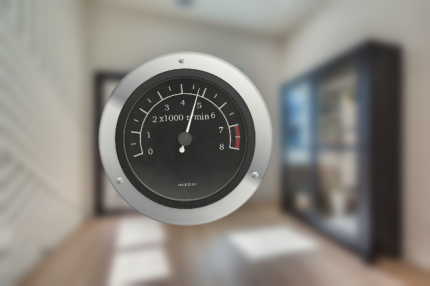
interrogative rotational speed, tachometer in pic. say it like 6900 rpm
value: 4750 rpm
